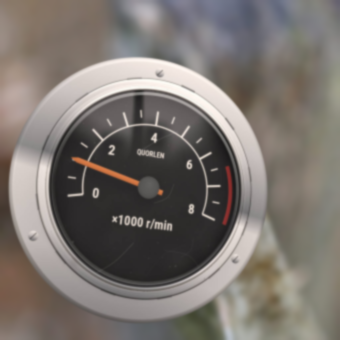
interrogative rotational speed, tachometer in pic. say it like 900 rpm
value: 1000 rpm
